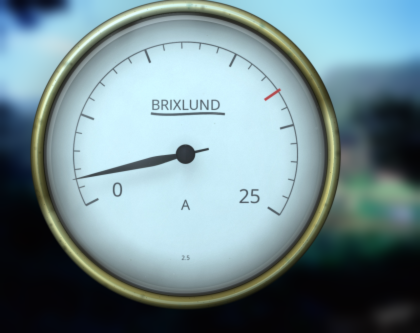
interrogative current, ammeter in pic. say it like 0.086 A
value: 1.5 A
